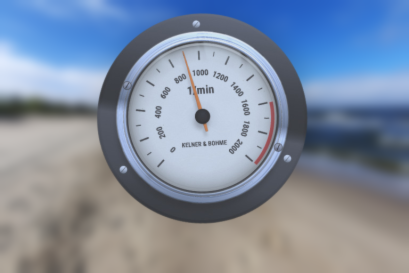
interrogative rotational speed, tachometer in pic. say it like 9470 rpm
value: 900 rpm
